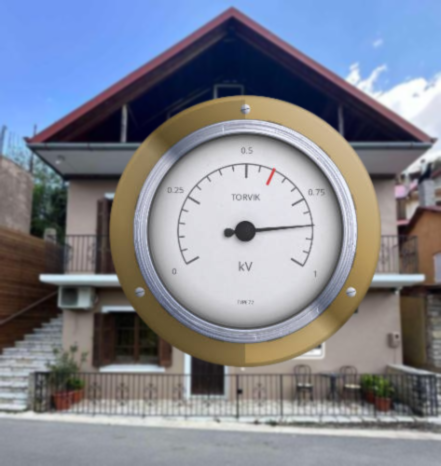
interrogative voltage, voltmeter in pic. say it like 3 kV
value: 0.85 kV
